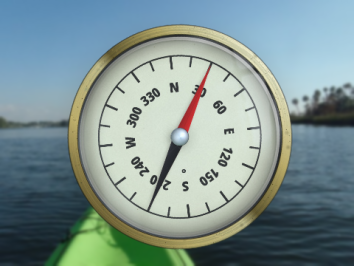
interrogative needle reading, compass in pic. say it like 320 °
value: 30 °
